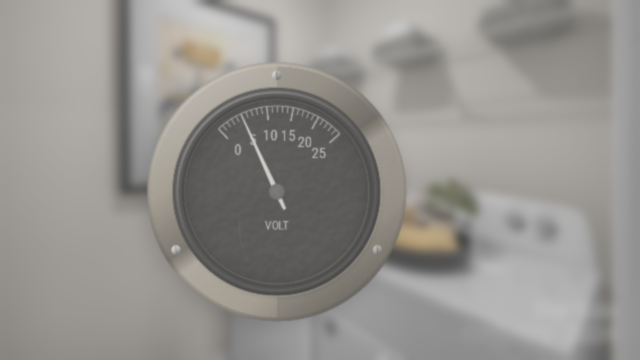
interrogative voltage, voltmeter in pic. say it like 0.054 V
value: 5 V
